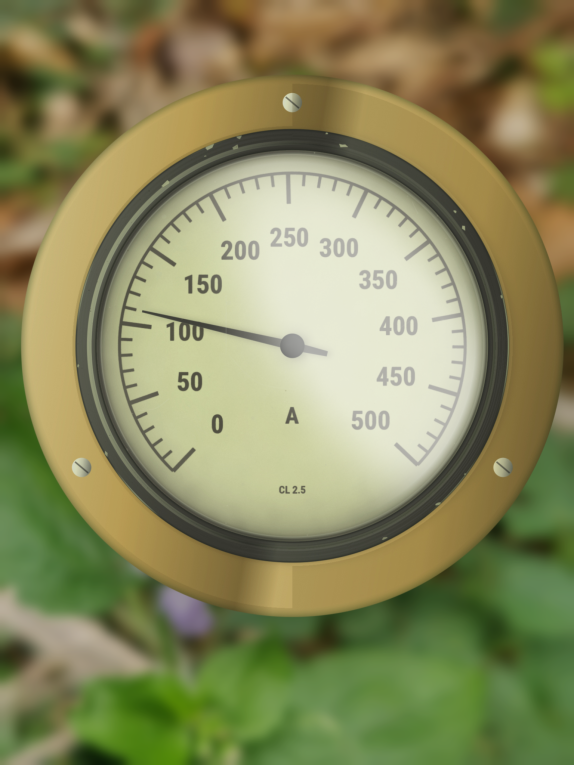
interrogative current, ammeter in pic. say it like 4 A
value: 110 A
